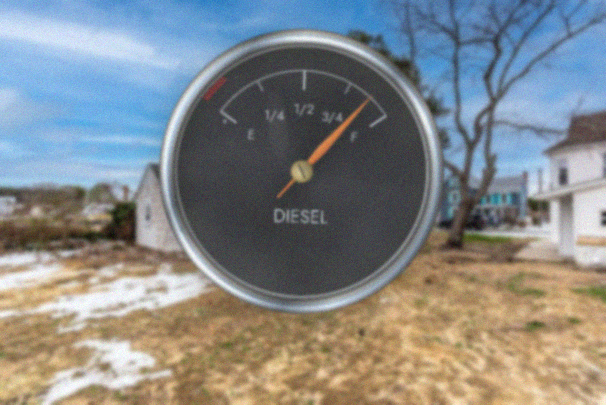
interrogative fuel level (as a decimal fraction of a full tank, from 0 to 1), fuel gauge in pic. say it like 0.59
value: 0.875
